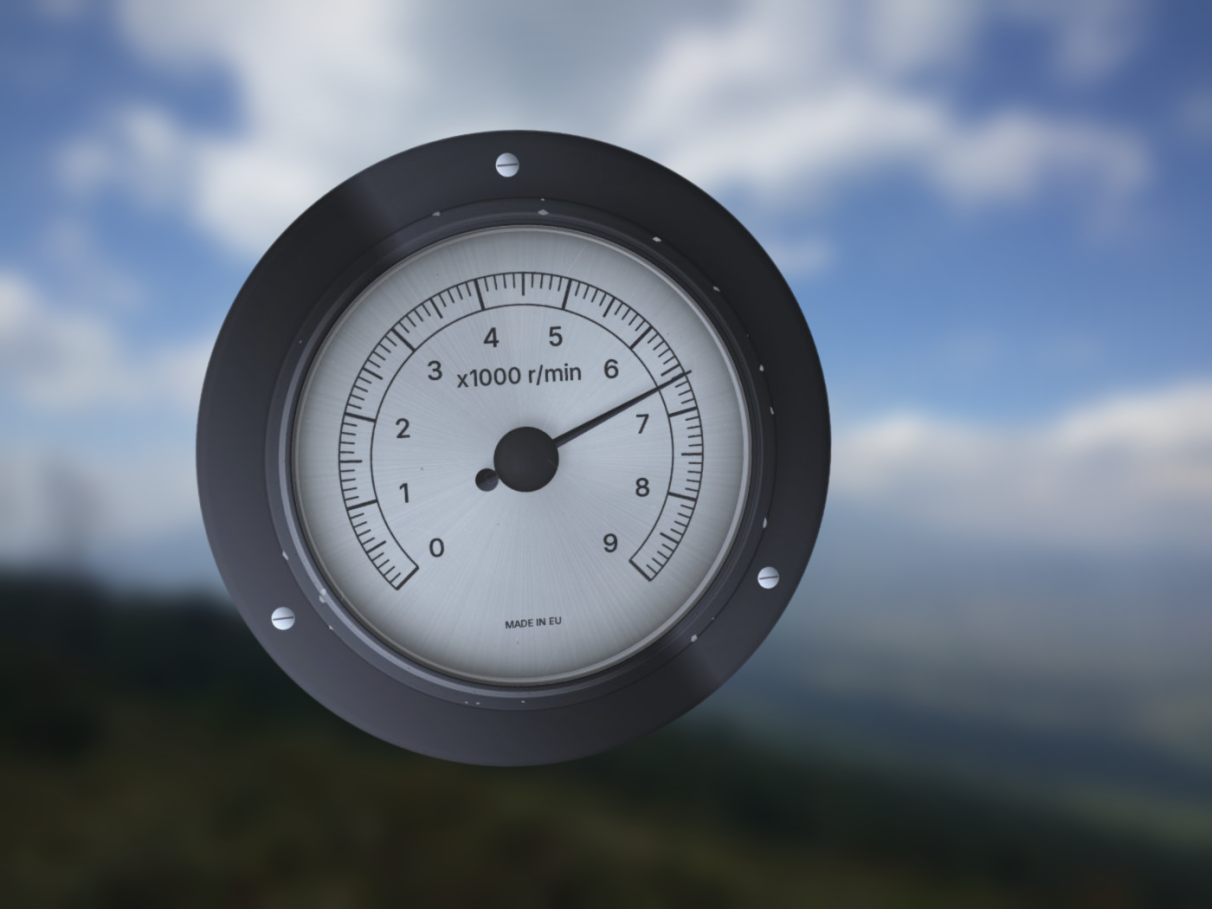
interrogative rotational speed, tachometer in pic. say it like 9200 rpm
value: 6600 rpm
